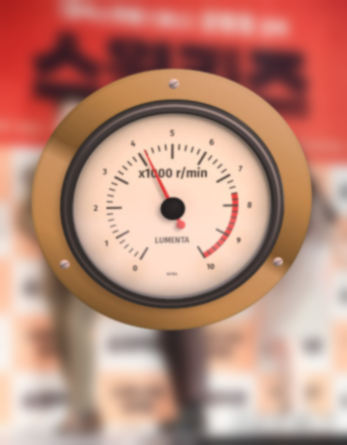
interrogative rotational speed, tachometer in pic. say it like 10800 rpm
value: 4200 rpm
